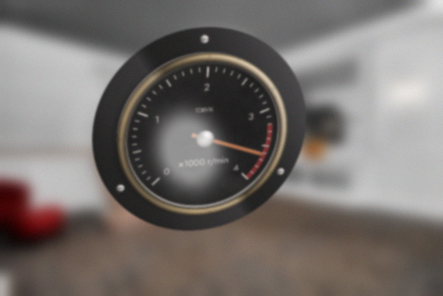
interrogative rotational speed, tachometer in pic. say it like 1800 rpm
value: 3600 rpm
